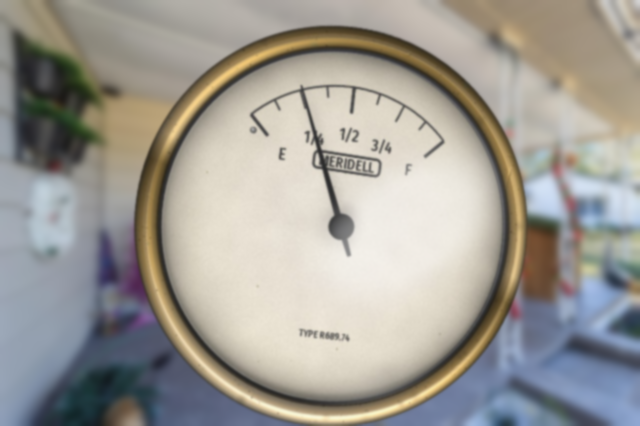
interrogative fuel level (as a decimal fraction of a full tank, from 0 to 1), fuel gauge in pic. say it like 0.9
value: 0.25
